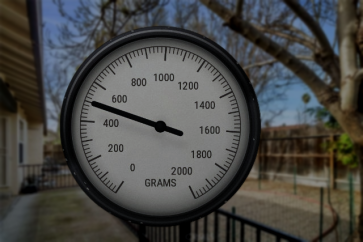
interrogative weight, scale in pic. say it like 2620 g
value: 500 g
